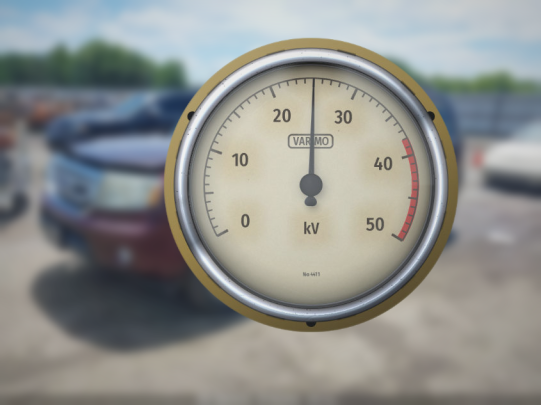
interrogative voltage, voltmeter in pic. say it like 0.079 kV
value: 25 kV
